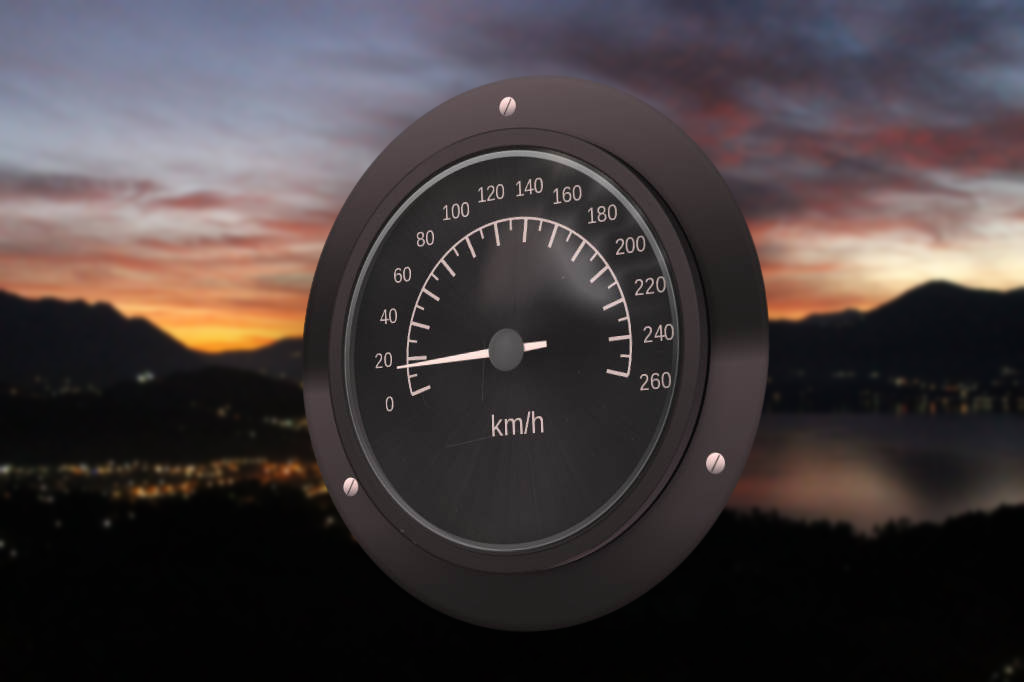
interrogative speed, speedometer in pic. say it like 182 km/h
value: 15 km/h
